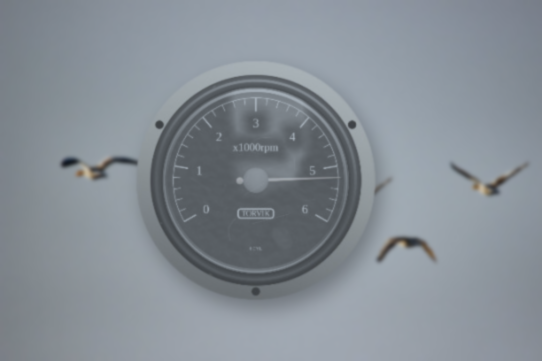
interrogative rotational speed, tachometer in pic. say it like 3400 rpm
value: 5200 rpm
